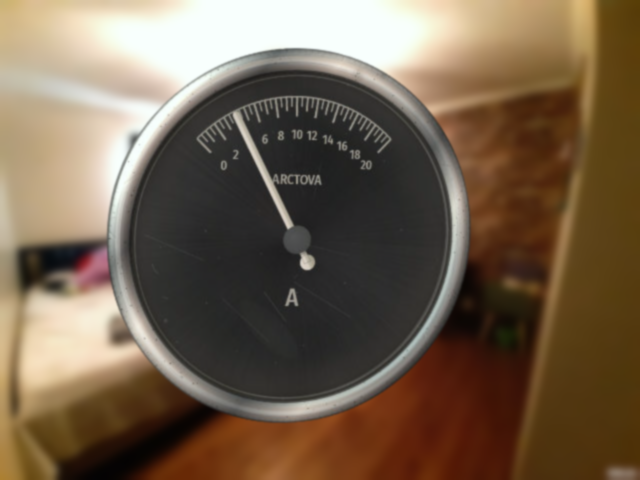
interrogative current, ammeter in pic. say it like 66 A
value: 4 A
